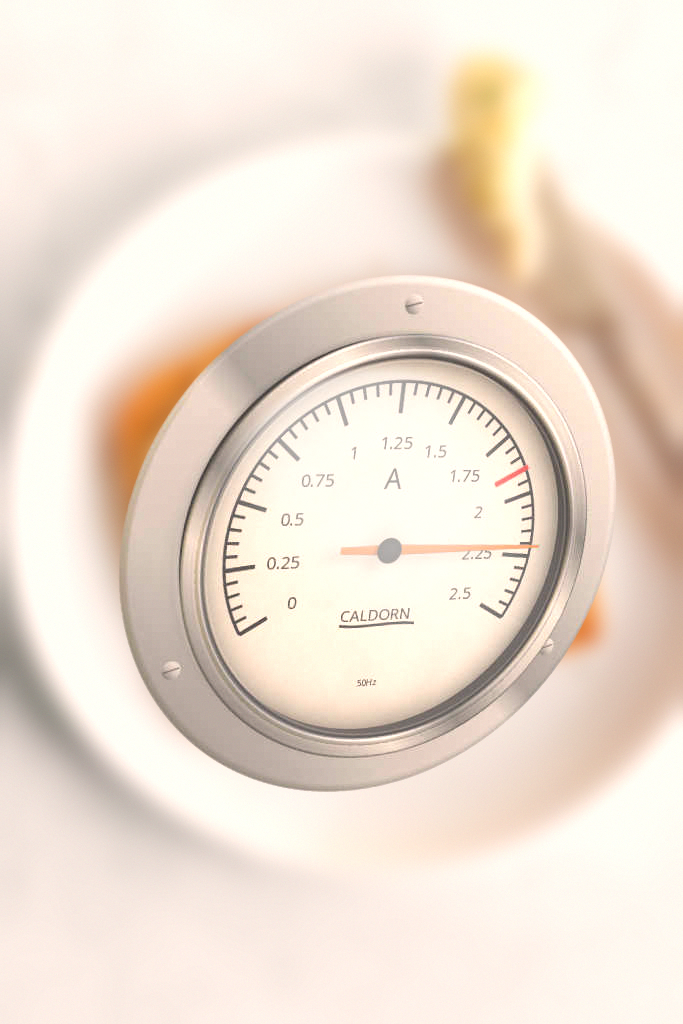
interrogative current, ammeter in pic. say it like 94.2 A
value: 2.2 A
